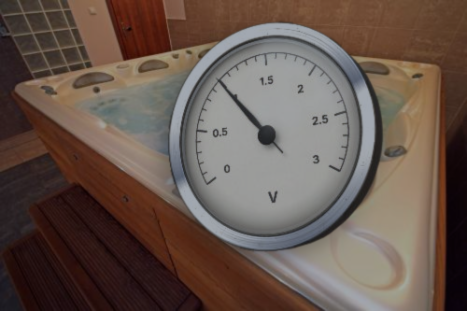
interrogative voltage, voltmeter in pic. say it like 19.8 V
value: 1 V
